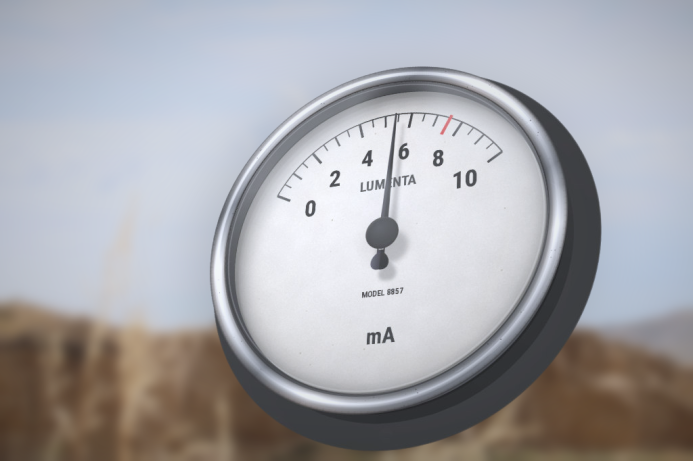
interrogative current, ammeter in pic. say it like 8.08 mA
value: 5.5 mA
